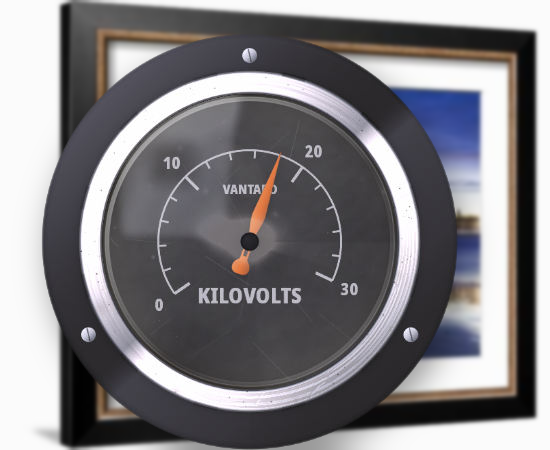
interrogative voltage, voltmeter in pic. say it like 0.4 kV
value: 18 kV
